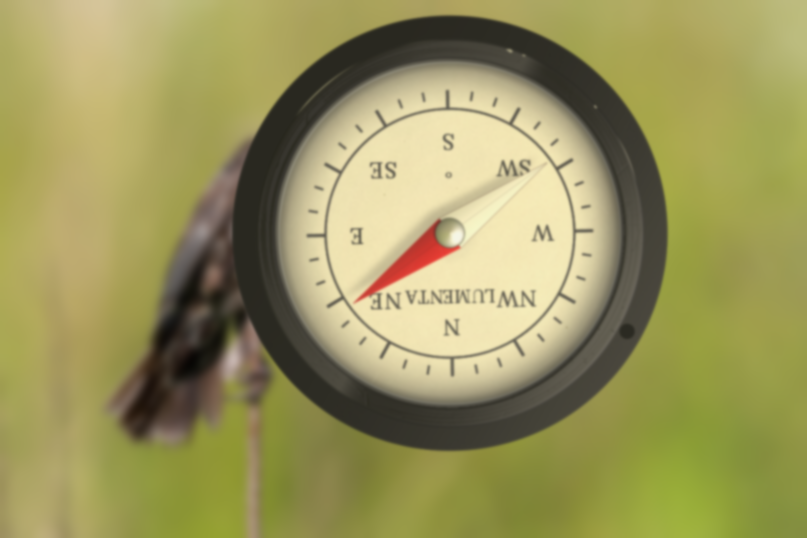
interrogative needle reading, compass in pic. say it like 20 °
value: 55 °
